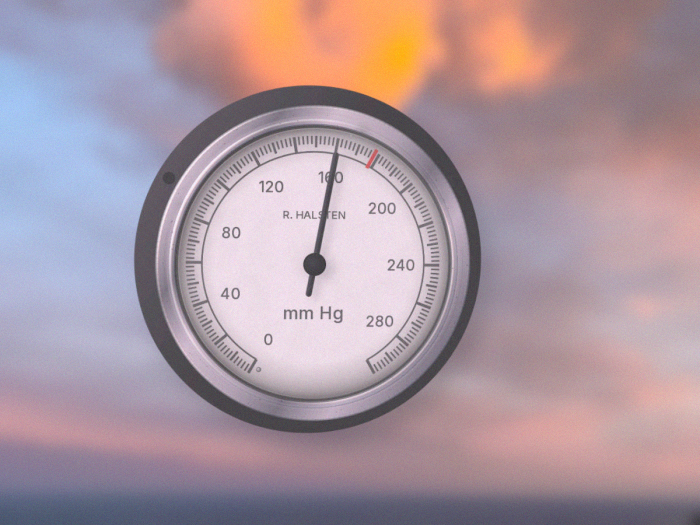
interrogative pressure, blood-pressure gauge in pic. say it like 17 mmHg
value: 160 mmHg
